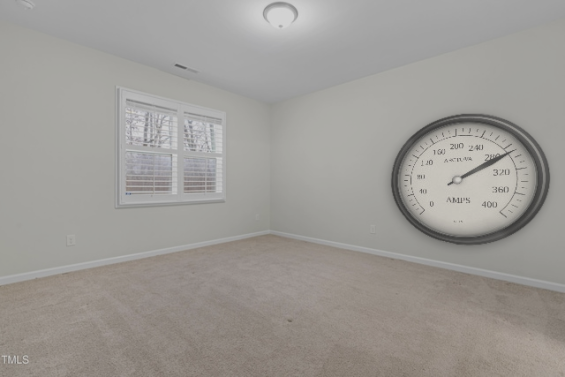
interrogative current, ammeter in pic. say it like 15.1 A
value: 290 A
